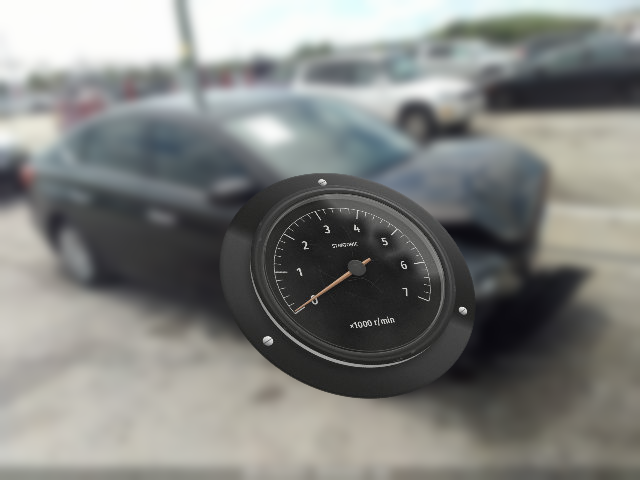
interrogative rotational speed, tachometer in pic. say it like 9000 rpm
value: 0 rpm
